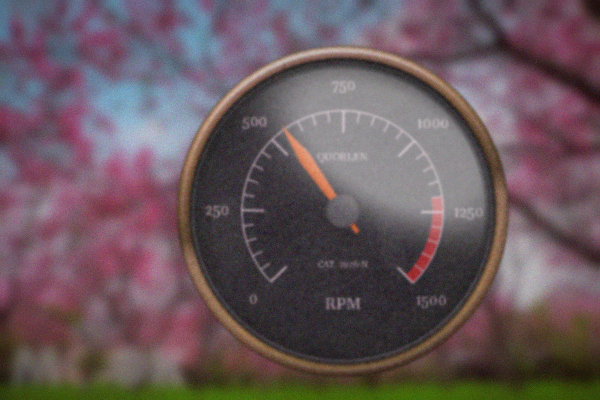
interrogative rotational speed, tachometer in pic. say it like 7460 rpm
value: 550 rpm
